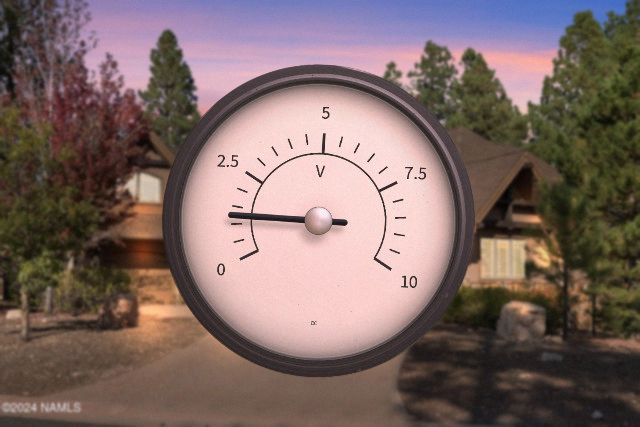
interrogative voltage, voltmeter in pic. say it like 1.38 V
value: 1.25 V
